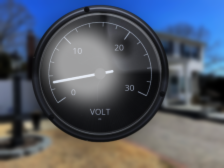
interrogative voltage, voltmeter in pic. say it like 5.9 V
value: 3 V
